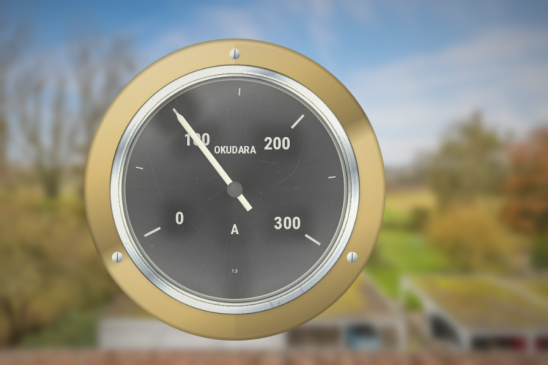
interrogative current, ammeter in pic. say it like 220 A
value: 100 A
